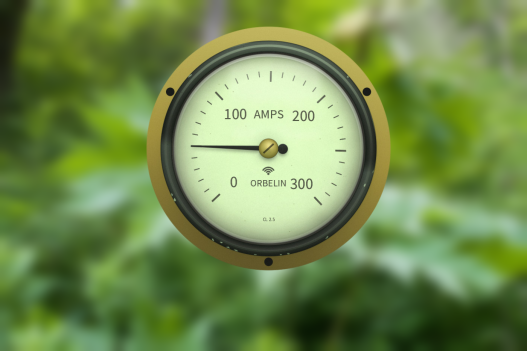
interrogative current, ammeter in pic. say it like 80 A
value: 50 A
